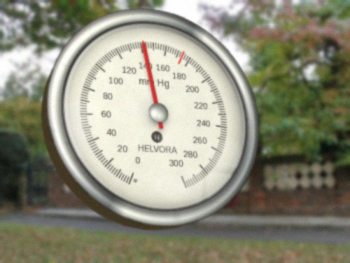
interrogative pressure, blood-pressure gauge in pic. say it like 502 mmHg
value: 140 mmHg
